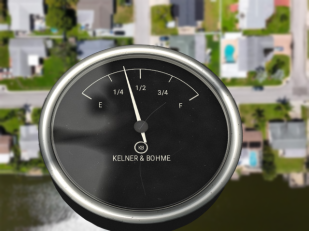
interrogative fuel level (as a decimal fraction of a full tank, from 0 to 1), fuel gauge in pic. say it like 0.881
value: 0.375
